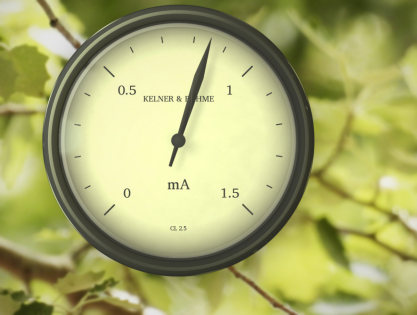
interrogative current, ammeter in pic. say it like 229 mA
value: 0.85 mA
